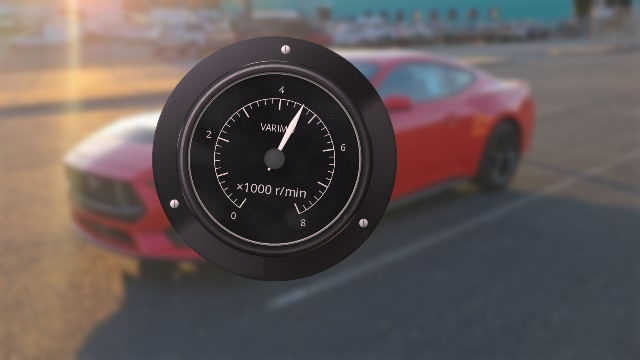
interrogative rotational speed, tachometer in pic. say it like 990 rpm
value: 4600 rpm
